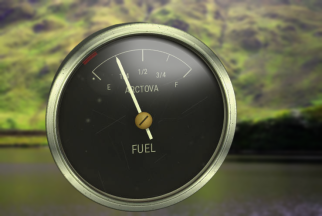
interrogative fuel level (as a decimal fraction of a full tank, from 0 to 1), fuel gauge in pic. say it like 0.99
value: 0.25
